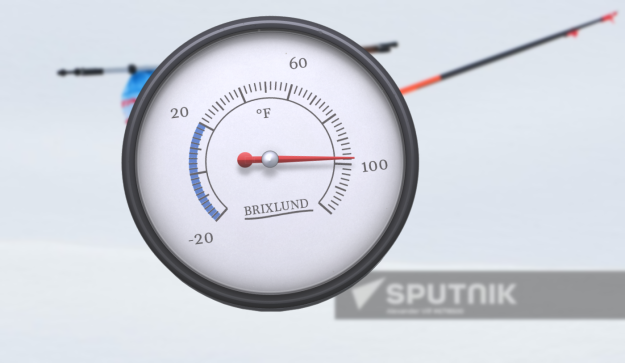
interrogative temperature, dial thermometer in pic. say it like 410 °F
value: 98 °F
